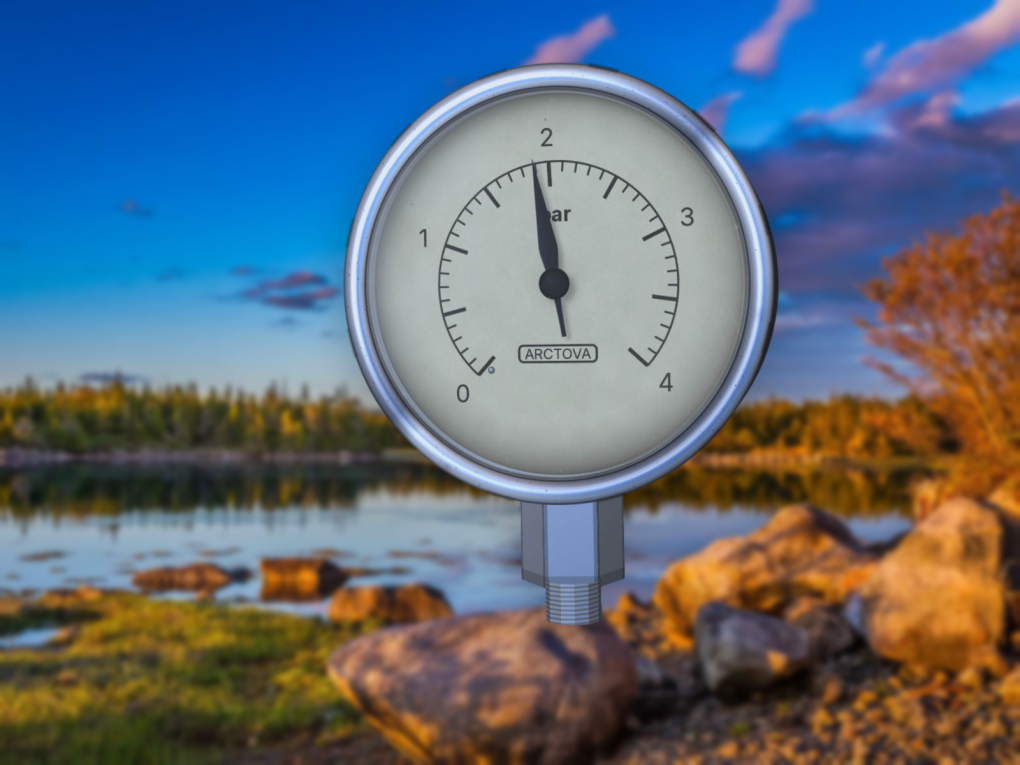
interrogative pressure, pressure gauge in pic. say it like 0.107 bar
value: 1.9 bar
